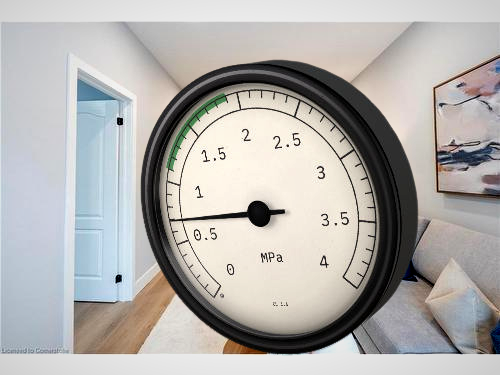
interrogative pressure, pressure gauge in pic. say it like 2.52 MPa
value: 0.7 MPa
